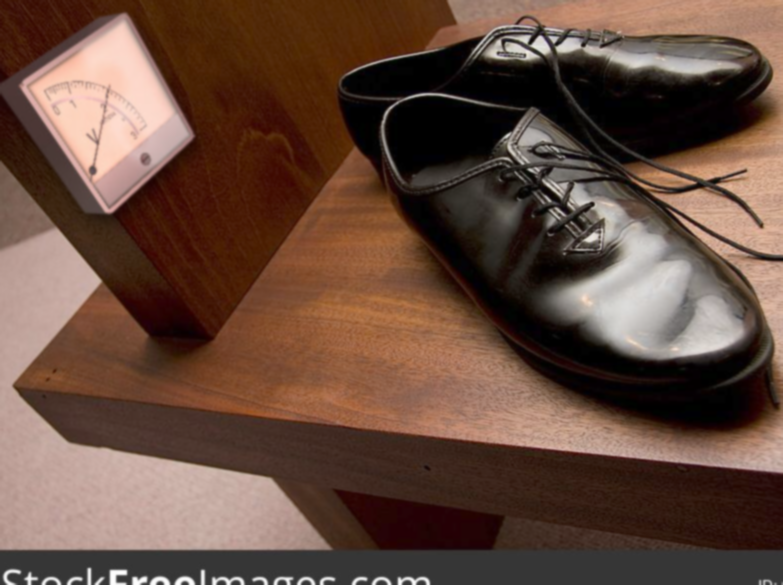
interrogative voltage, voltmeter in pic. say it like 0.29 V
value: 2 V
